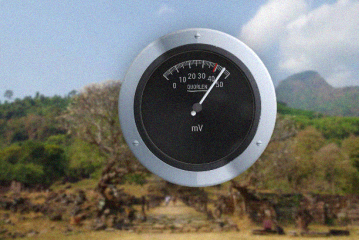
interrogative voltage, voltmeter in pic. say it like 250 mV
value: 45 mV
